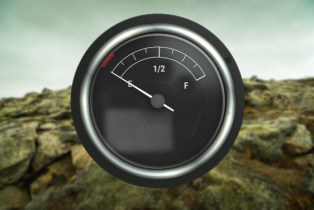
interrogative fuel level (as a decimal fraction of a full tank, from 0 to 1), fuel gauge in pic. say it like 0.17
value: 0
